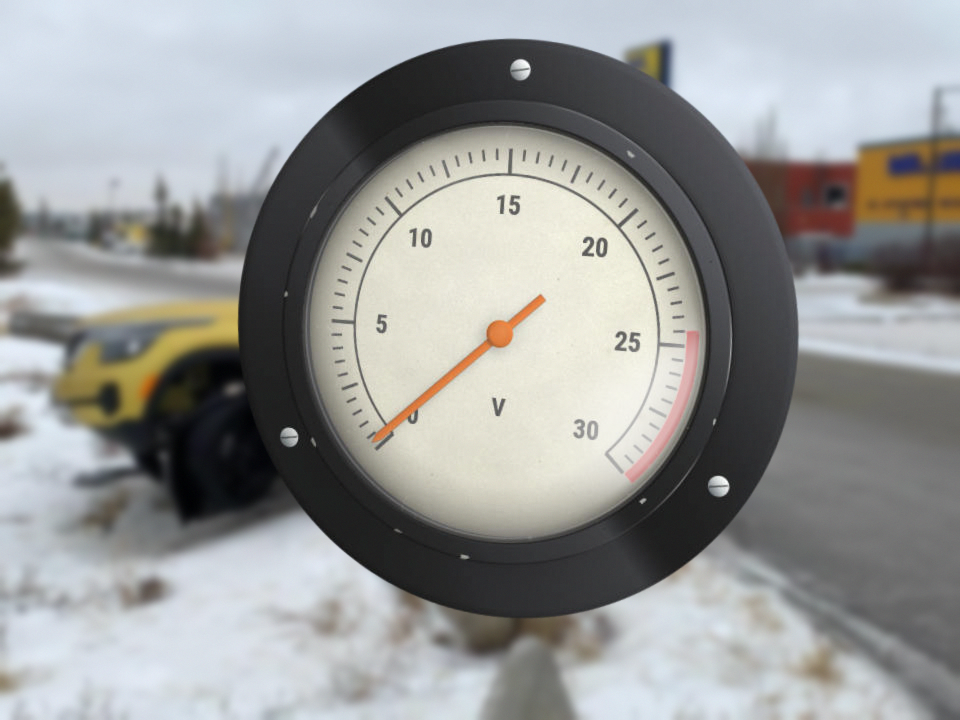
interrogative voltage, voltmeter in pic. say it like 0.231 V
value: 0.25 V
